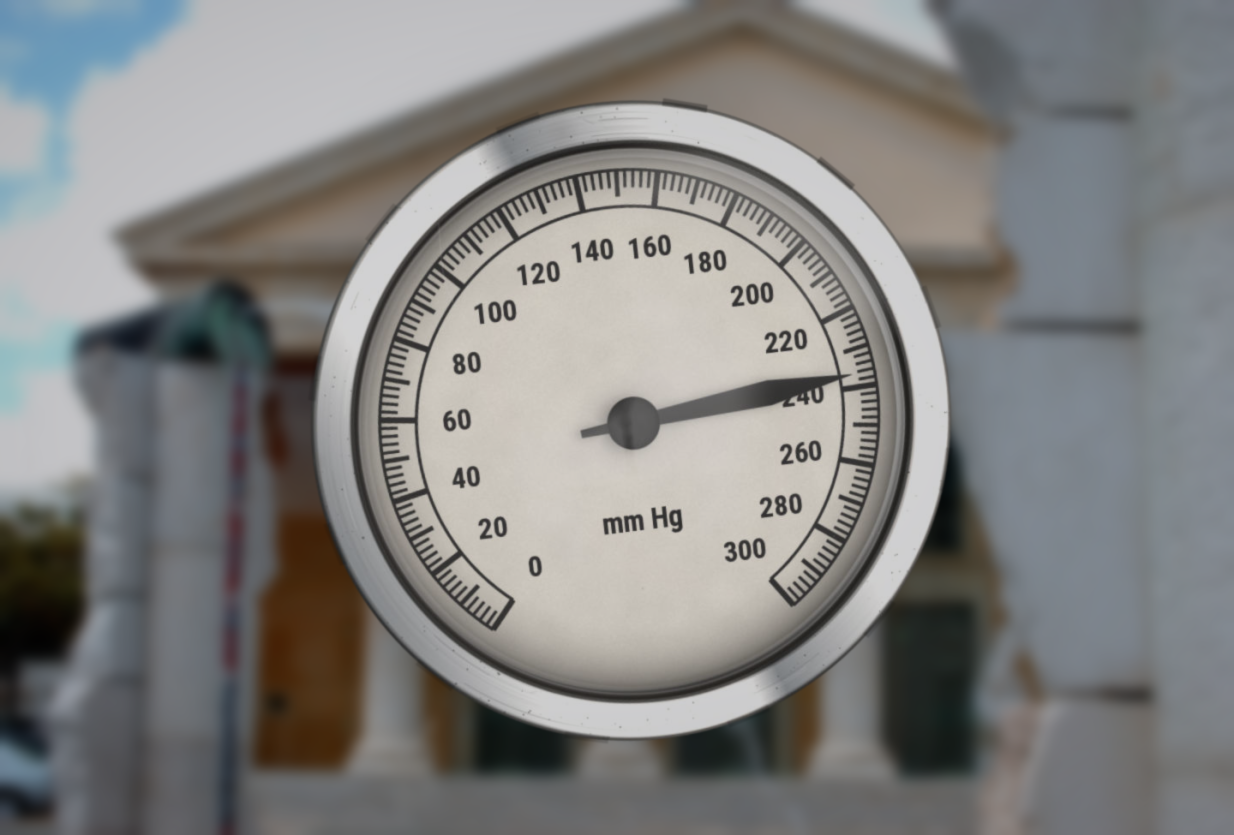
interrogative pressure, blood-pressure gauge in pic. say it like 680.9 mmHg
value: 236 mmHg
